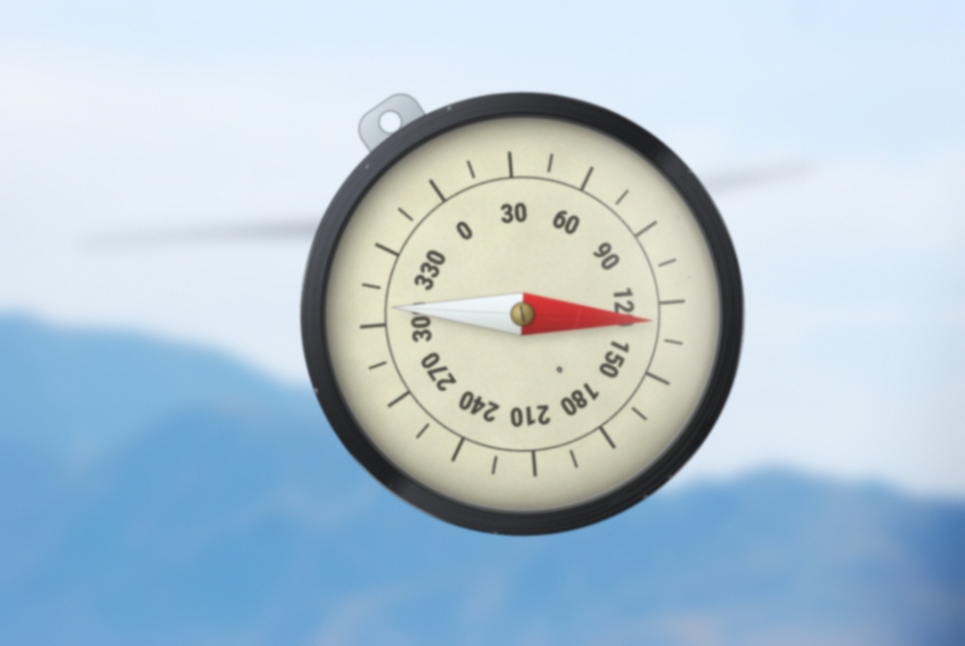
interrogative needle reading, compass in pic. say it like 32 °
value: 127.5 °
